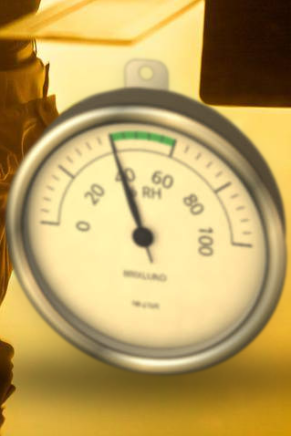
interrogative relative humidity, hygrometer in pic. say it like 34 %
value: 40 %
